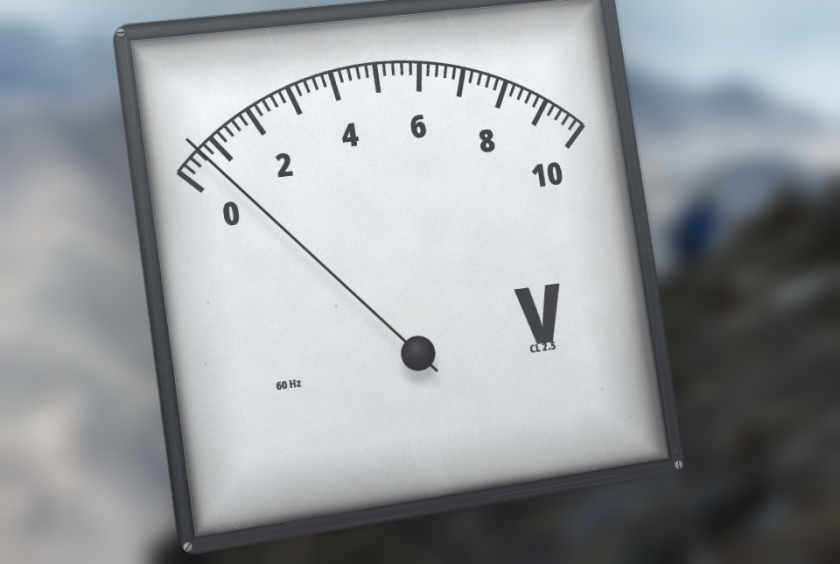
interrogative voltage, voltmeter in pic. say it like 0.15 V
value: 0.6 V
